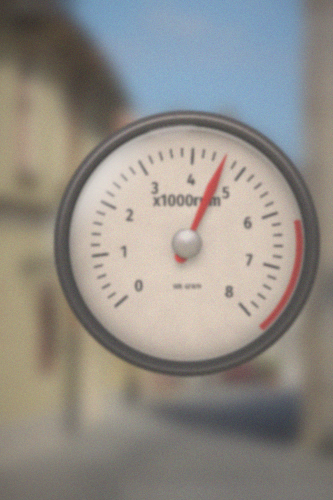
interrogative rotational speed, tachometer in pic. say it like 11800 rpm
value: 4600 rpm
